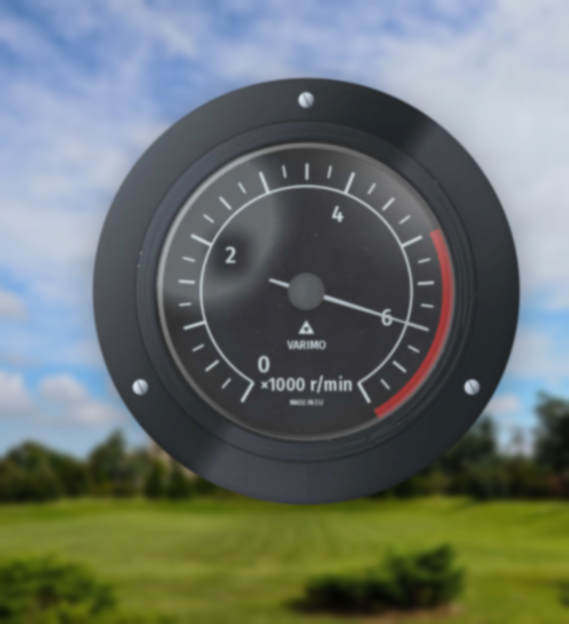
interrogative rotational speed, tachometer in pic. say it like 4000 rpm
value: 6000 rpm
